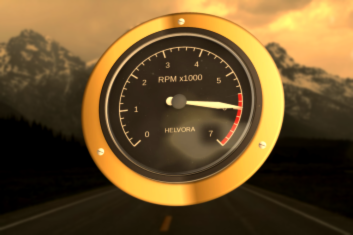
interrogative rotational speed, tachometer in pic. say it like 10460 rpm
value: 6000 rpm
